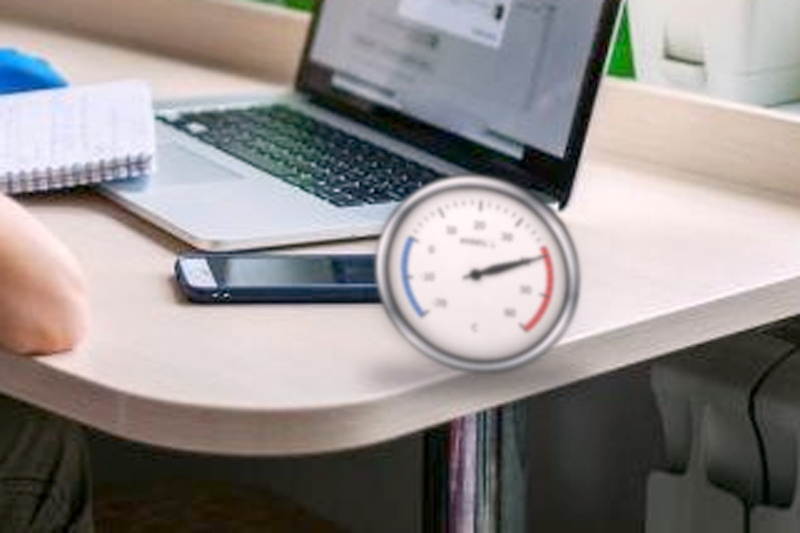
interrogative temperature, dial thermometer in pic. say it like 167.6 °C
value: 40 °C
